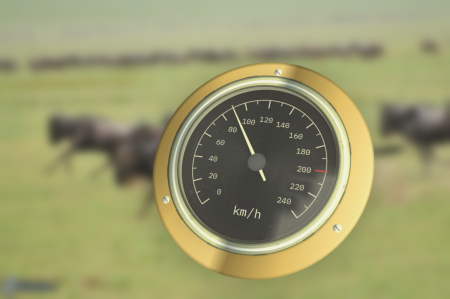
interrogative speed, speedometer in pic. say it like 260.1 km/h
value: 90 km/h
